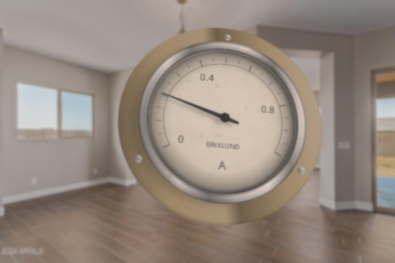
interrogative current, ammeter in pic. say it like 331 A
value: 0.2 A
